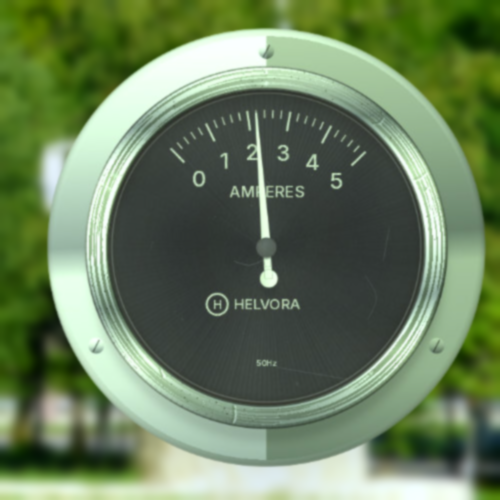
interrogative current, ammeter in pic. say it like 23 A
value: 2.2 A
